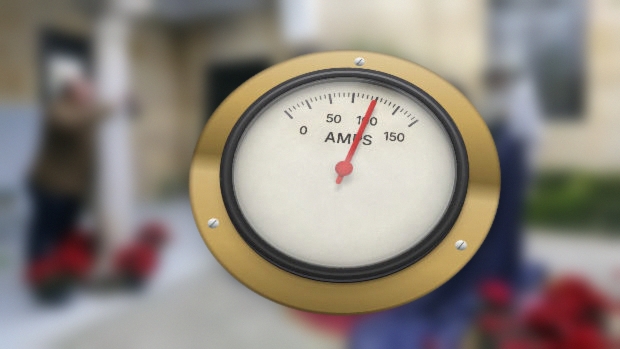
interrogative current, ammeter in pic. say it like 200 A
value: 100 A
